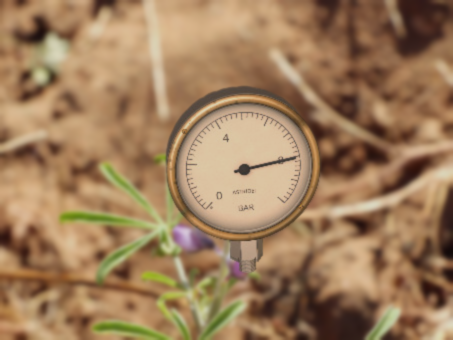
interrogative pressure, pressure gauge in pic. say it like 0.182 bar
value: 8 bar
